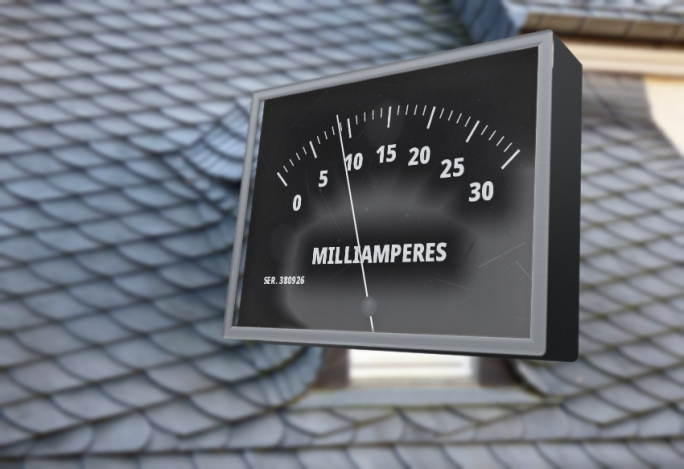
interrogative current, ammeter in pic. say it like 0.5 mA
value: 9 mA
